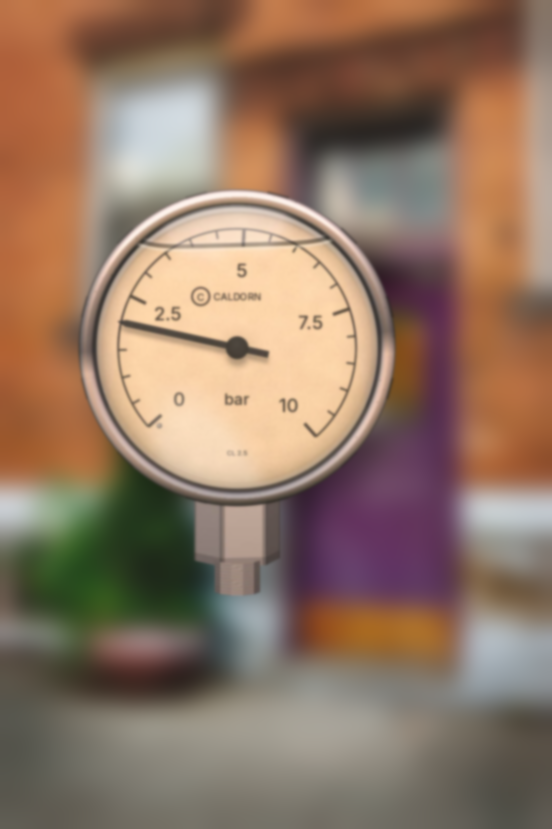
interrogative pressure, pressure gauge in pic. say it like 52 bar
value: 2 bar
